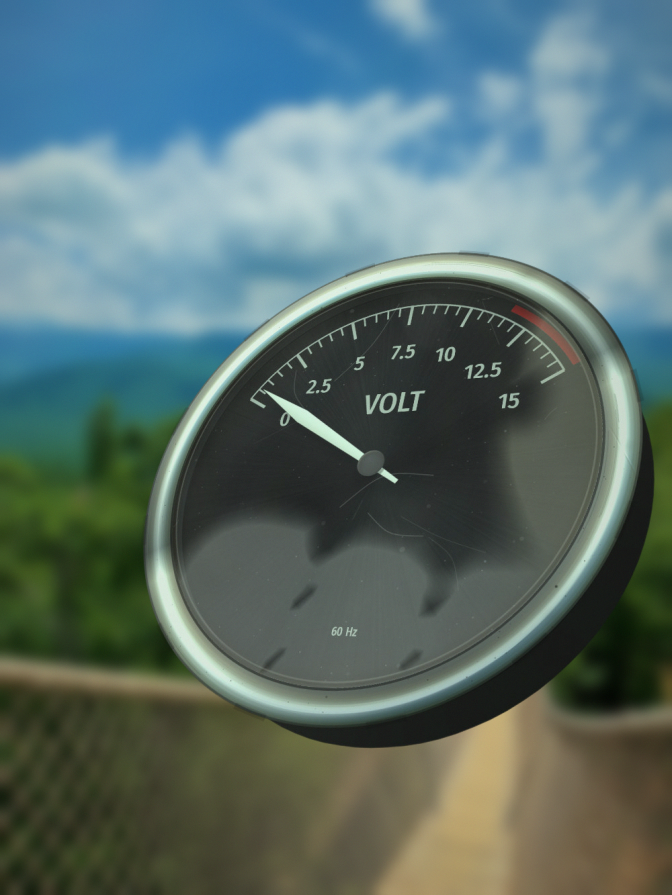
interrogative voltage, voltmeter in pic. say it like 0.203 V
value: 0.5 V
